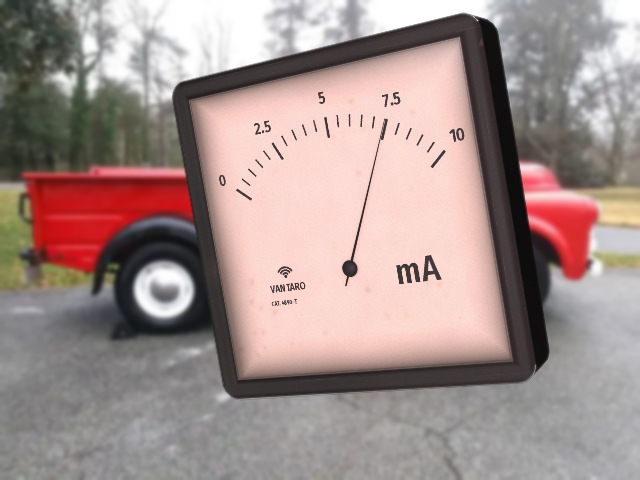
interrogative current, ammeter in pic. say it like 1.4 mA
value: 7.5 mA
